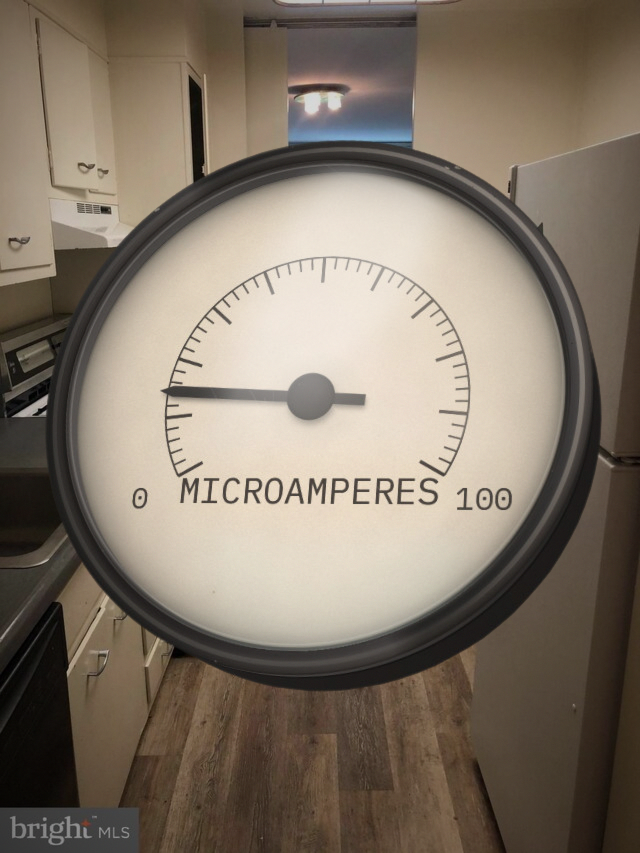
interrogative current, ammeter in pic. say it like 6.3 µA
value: 14 µA
